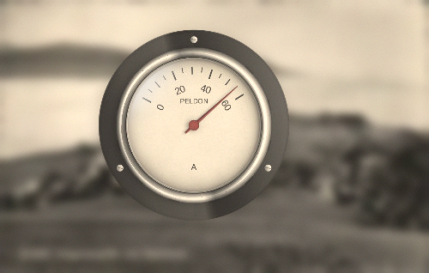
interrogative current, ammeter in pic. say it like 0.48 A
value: 55 A
